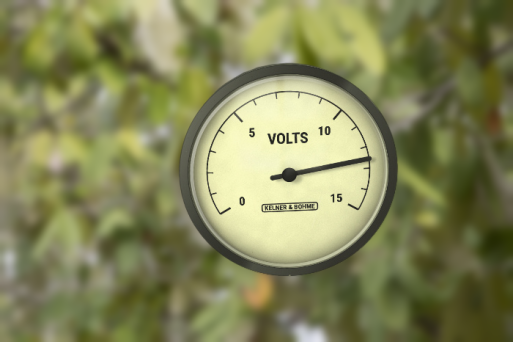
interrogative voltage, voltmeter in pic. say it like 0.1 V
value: 12.5 V
